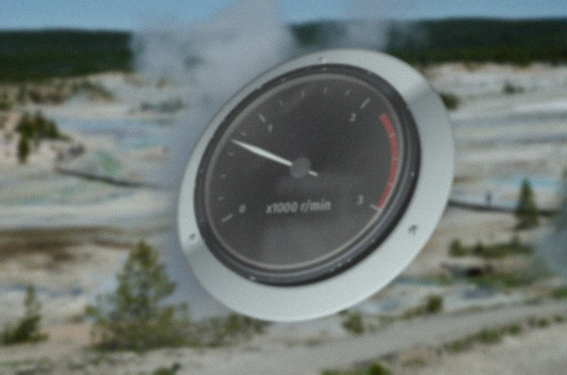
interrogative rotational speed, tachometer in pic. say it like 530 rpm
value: 700 rpm
